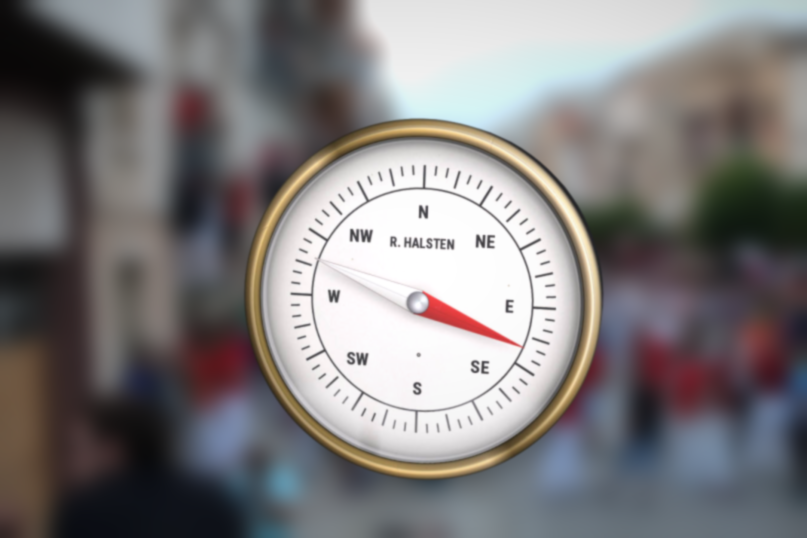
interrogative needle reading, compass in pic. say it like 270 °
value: 110 °
